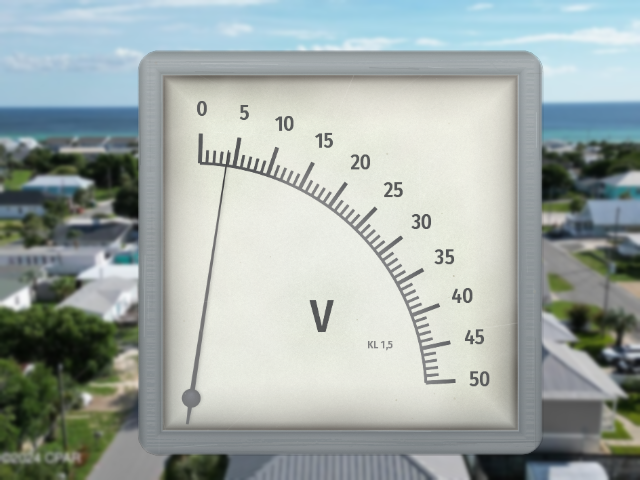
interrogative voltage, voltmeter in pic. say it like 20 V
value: 4 V
